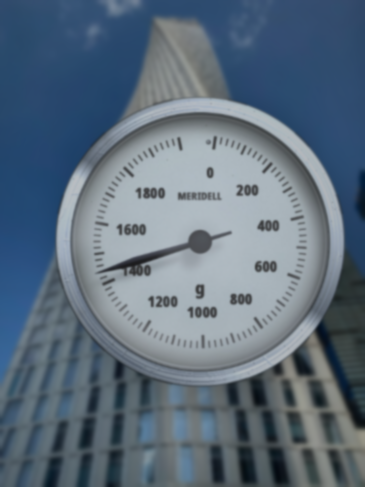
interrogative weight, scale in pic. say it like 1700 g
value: 1440 g
